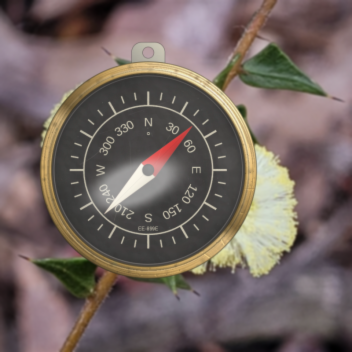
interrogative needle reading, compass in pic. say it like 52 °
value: 45 °
